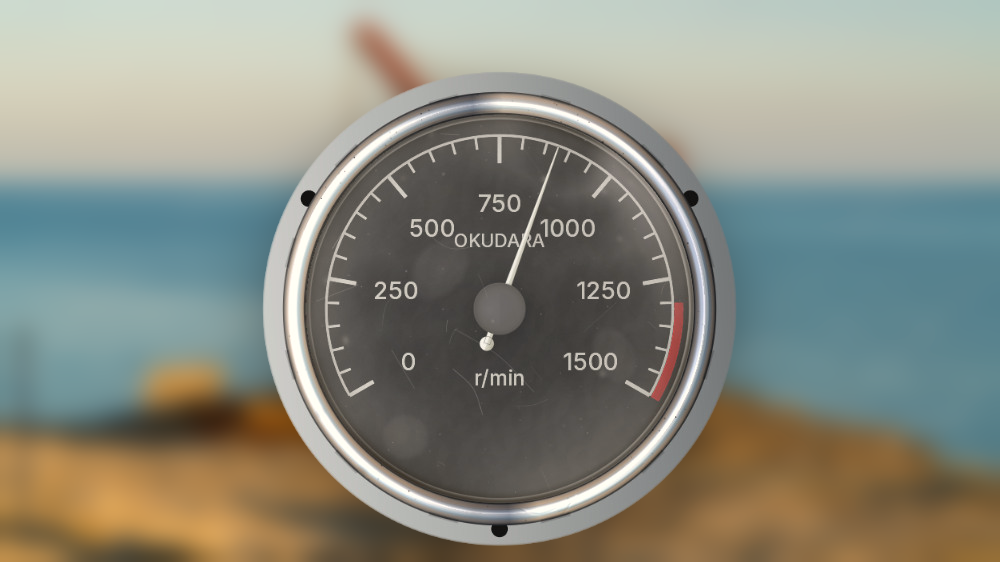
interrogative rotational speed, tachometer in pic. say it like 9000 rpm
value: 875 rpm
